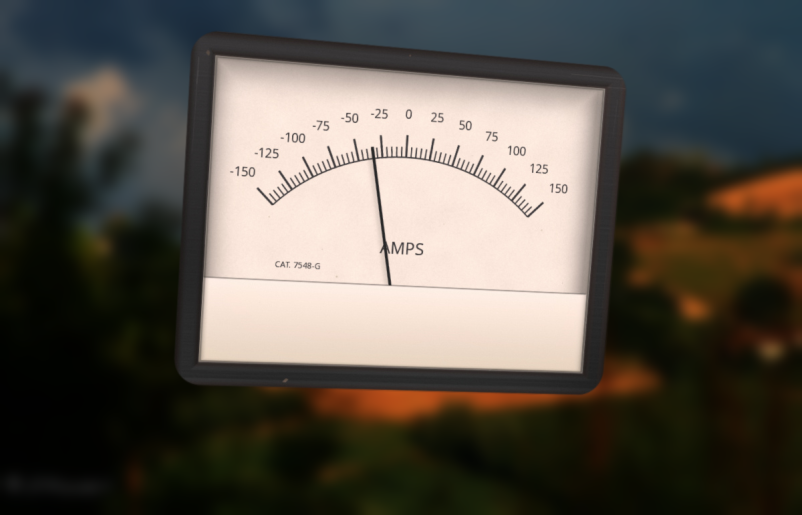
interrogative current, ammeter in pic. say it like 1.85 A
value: -35 A
